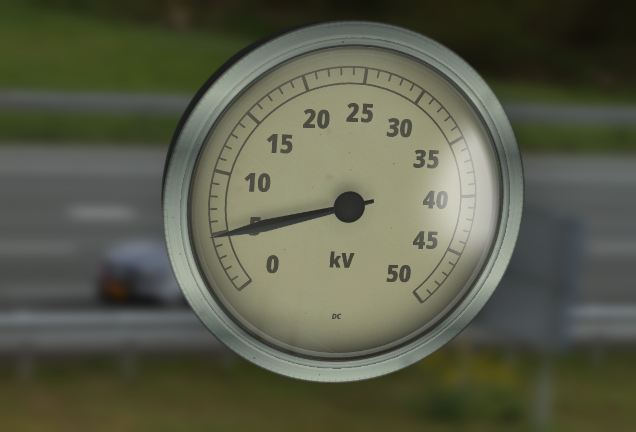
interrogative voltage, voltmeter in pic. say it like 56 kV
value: 5 kV
